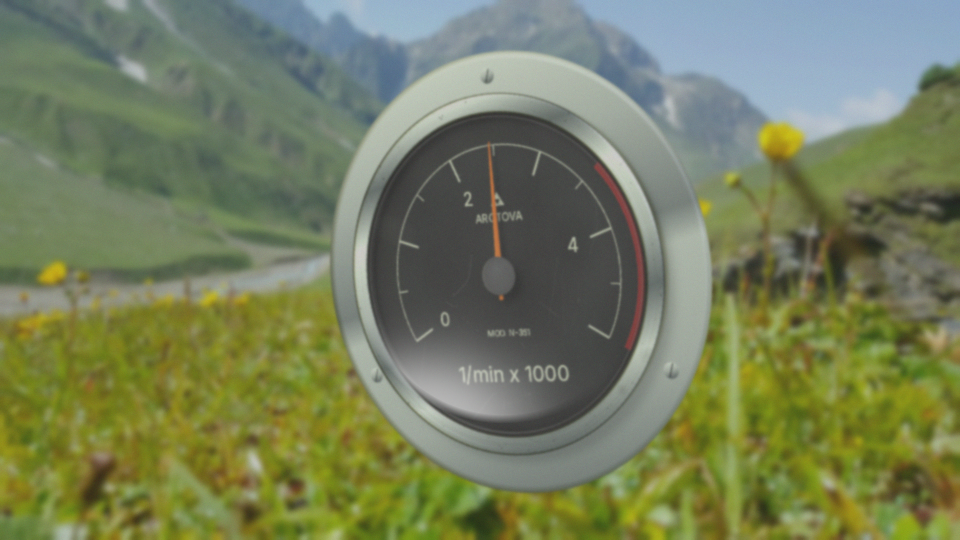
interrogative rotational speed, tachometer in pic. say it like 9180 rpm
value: 2500 rpm
